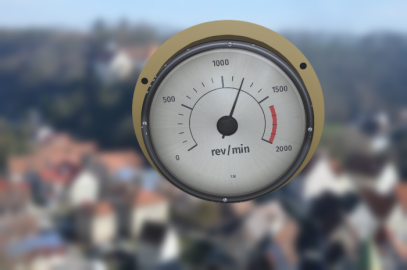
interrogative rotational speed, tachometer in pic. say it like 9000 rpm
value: 1200 rpm
